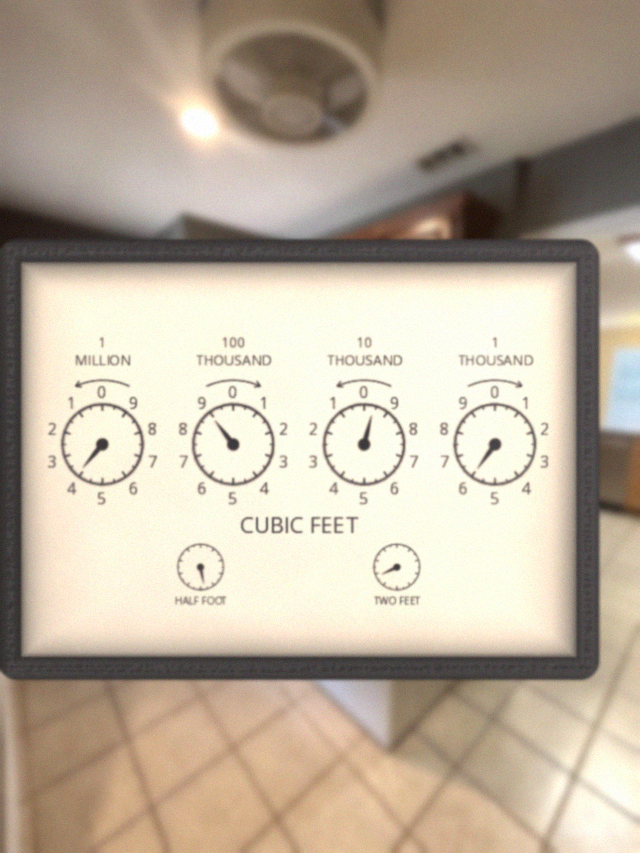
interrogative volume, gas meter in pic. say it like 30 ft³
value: 389600 ft³
